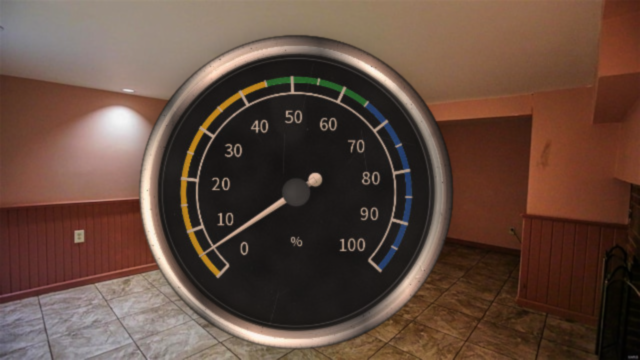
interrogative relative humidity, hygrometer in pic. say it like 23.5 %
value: 5 %
